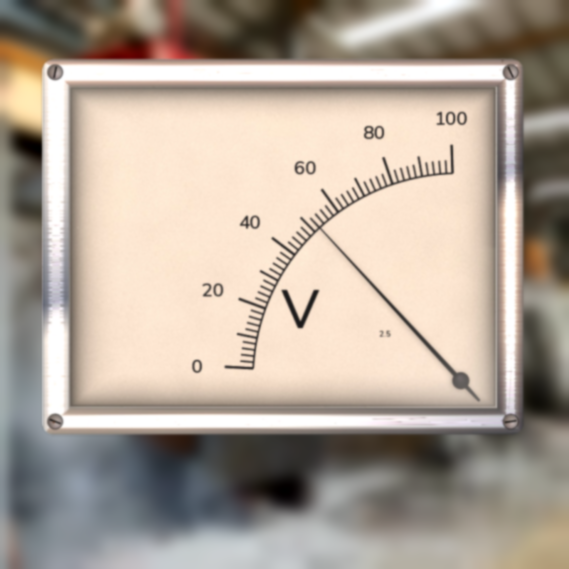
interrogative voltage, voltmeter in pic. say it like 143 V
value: 52 V
